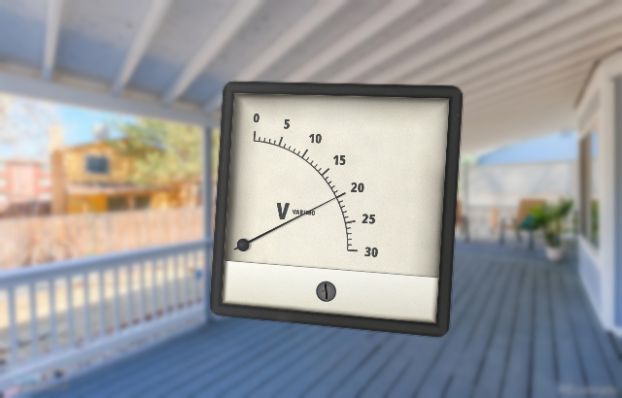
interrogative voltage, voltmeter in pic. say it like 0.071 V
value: 20 V
